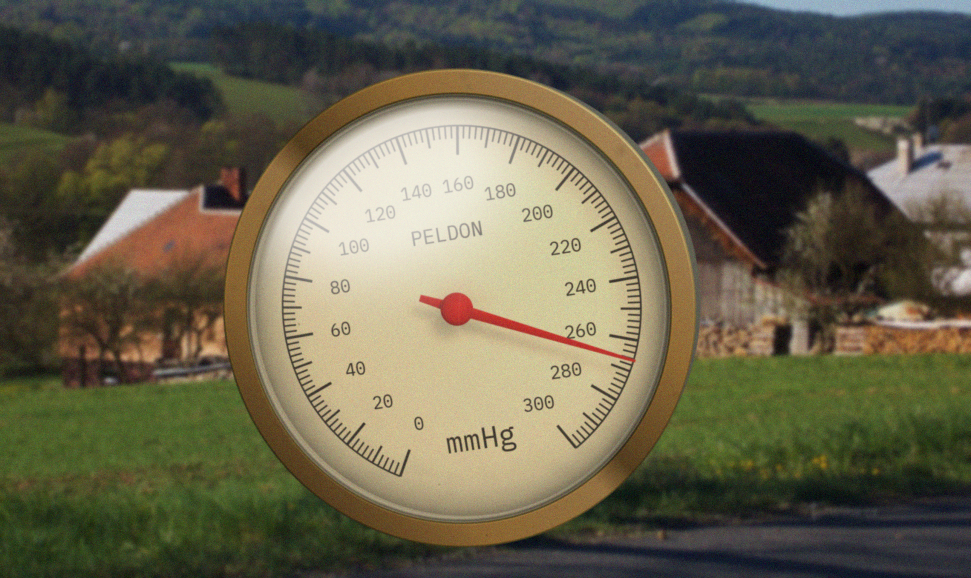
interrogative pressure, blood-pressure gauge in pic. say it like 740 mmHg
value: 266 mmHg
